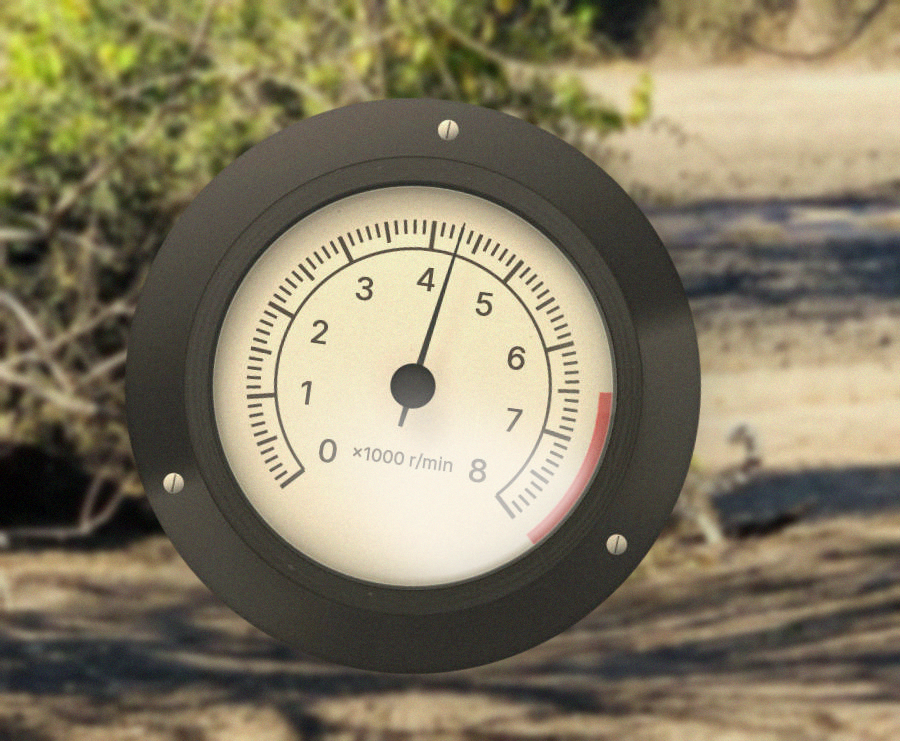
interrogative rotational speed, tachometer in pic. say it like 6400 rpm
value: 4300 rpm
